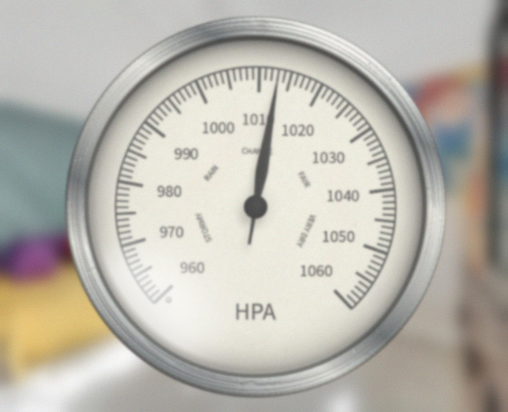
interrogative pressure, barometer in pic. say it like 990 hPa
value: 1013 hPa
